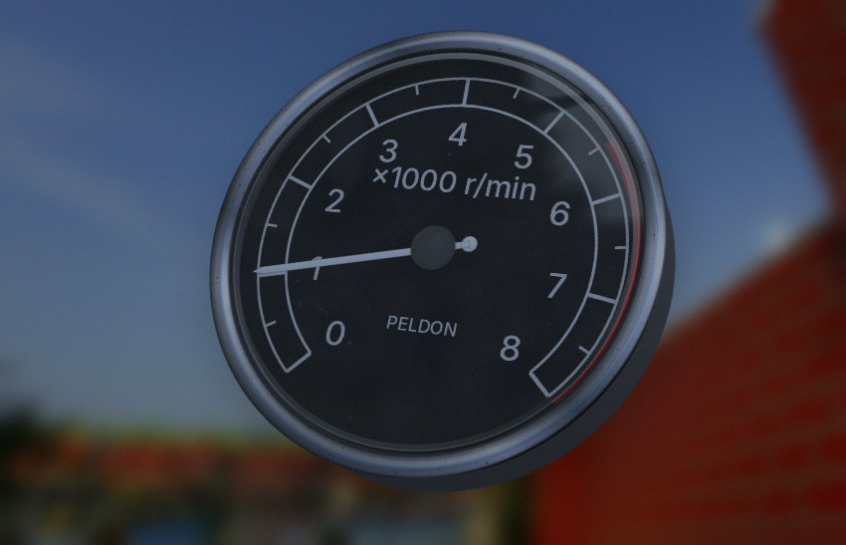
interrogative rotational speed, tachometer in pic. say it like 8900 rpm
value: 1000 rpm
